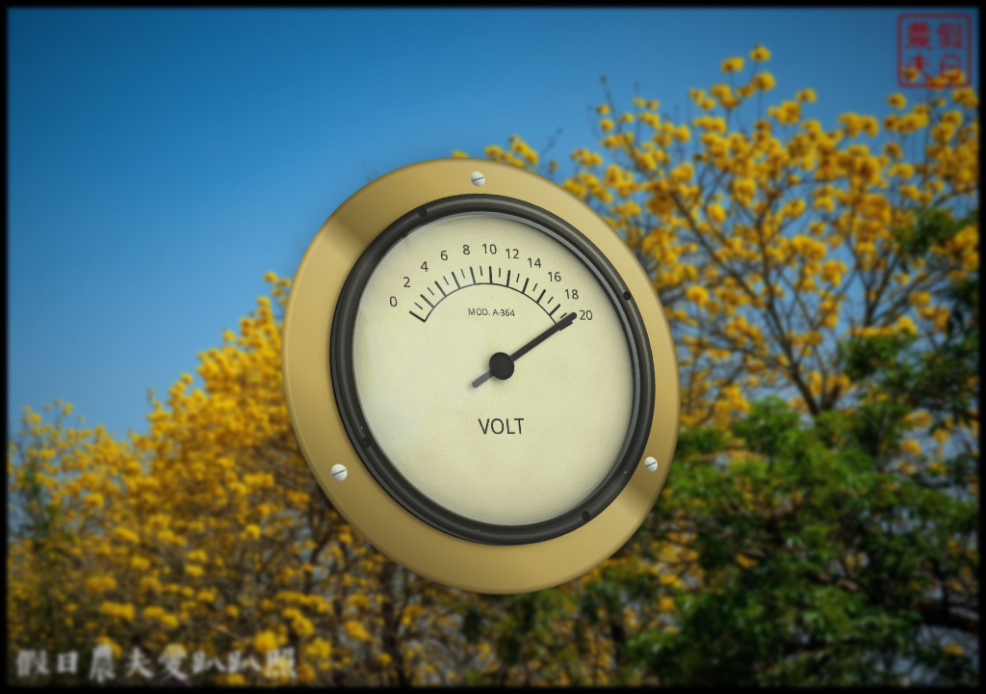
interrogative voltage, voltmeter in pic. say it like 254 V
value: 19.5 V
